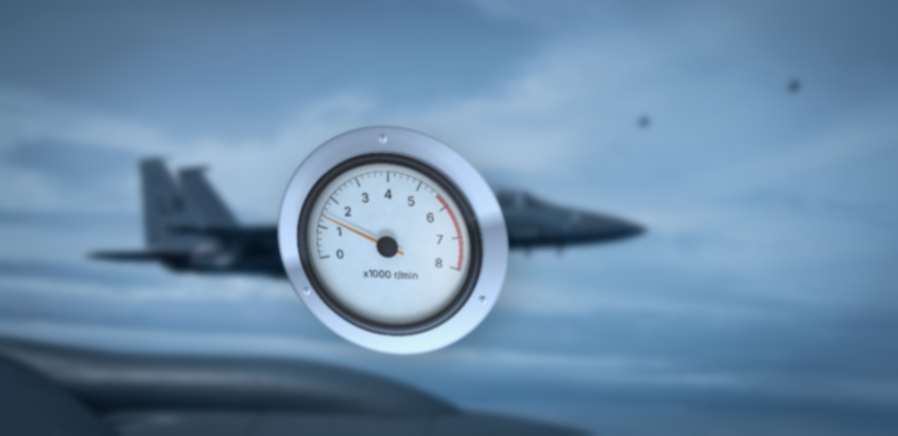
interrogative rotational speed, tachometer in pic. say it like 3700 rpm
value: 1400 rpm
